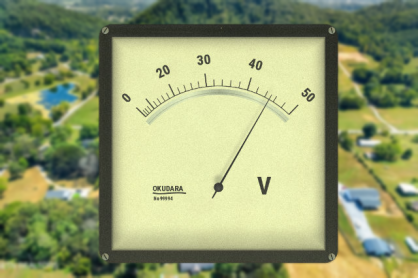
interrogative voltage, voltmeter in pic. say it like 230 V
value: 45 V
